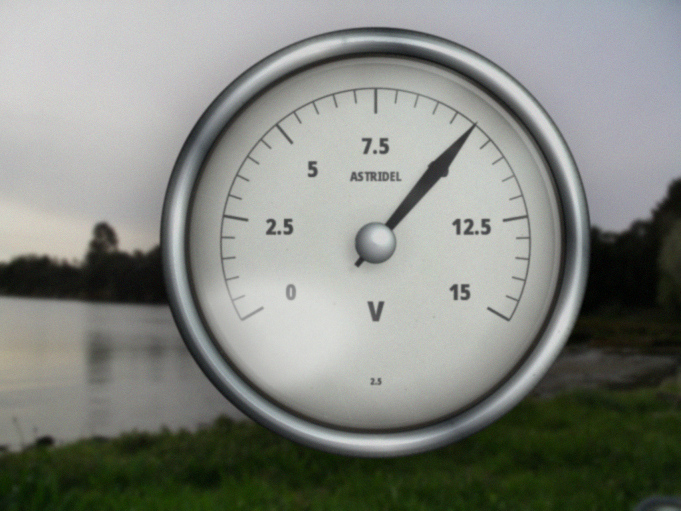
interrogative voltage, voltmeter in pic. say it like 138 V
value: 10 V
